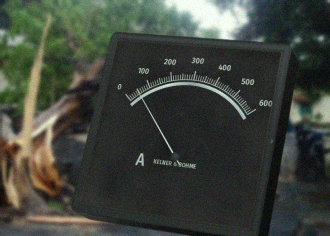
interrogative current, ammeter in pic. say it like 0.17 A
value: 50 A
